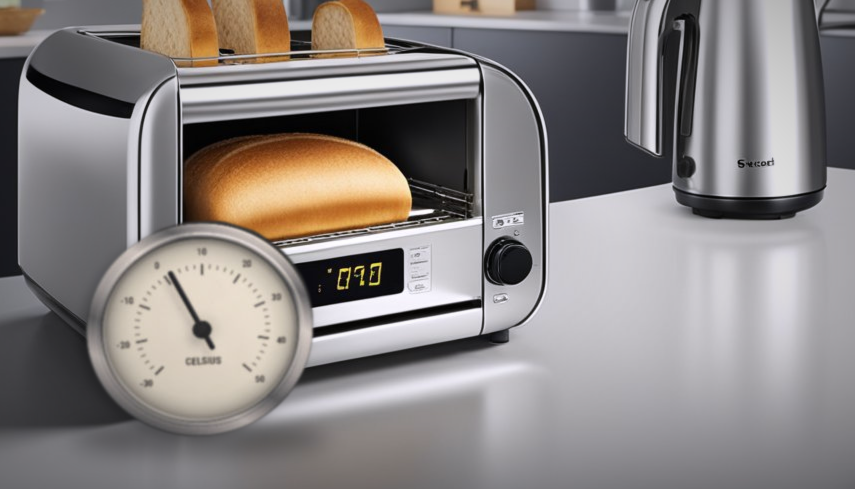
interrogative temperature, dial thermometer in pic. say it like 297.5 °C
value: 2 °C
